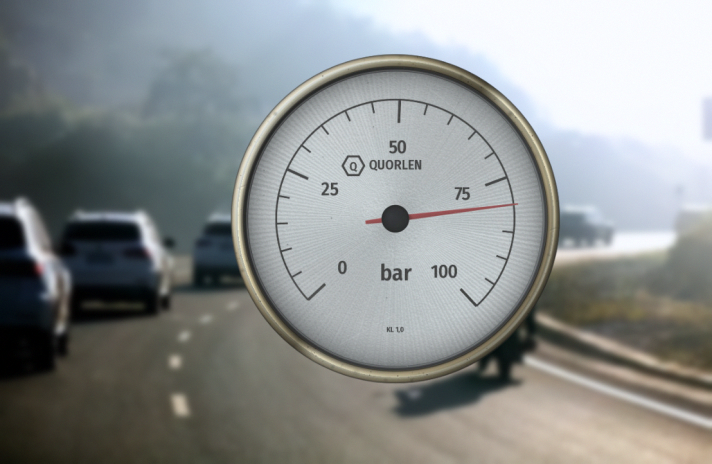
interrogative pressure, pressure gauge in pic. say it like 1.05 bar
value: 80 bar
